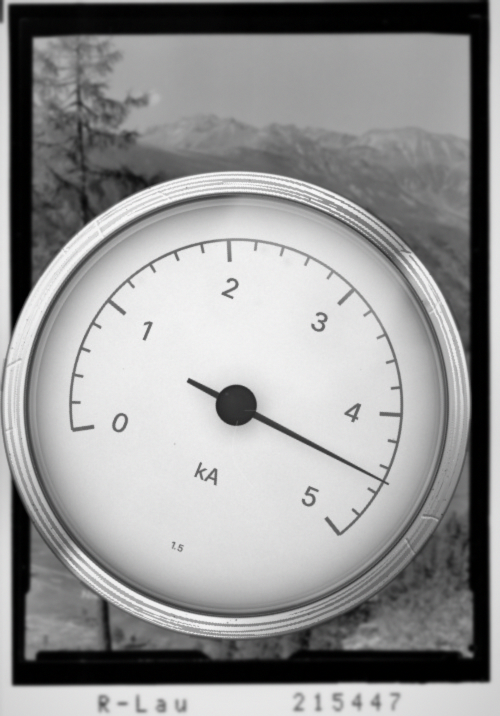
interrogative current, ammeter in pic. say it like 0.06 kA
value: 4.5 kA
